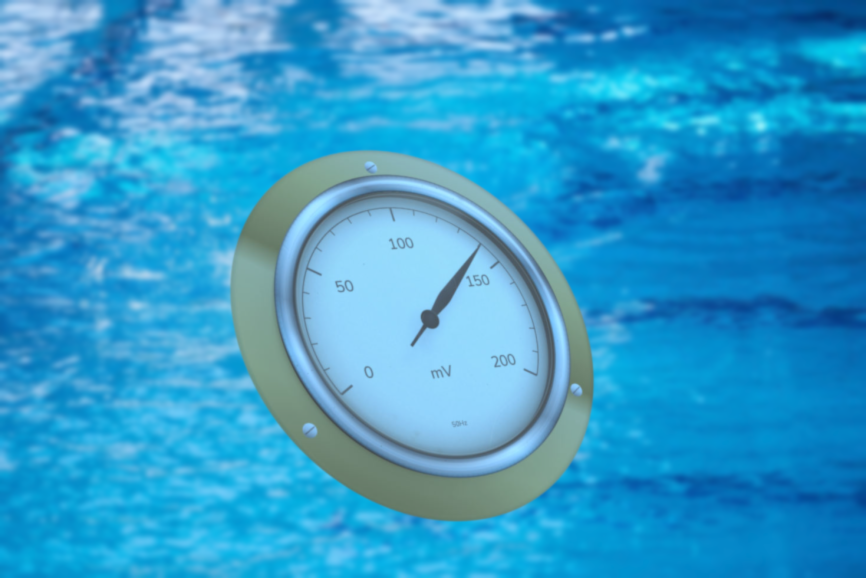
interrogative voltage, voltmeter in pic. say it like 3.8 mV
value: 140 mV
